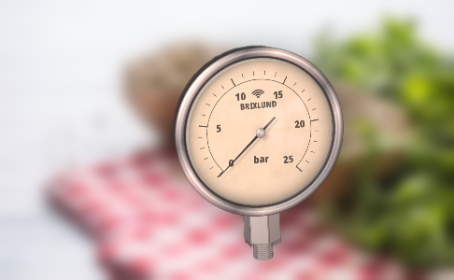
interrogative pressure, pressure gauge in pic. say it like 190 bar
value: 0 bar
